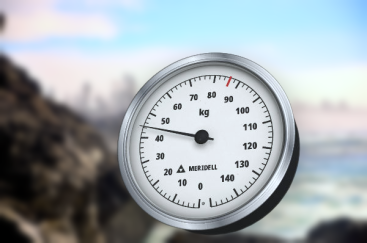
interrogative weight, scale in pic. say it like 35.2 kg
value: 44 kg
